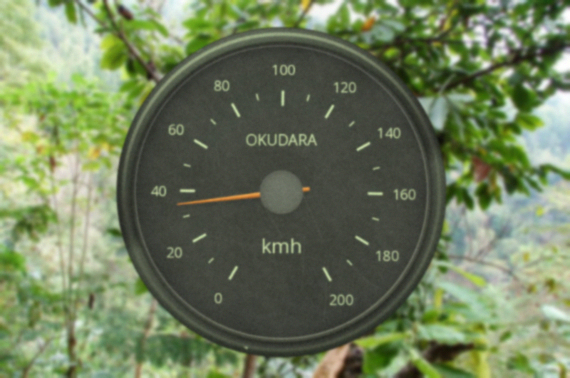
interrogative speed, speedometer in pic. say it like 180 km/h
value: 35 km/h
